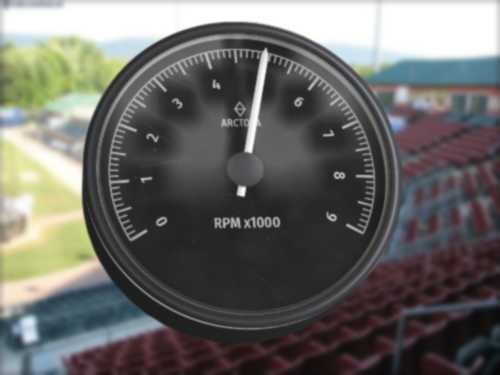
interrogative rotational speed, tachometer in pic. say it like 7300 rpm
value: 5000 rpm
